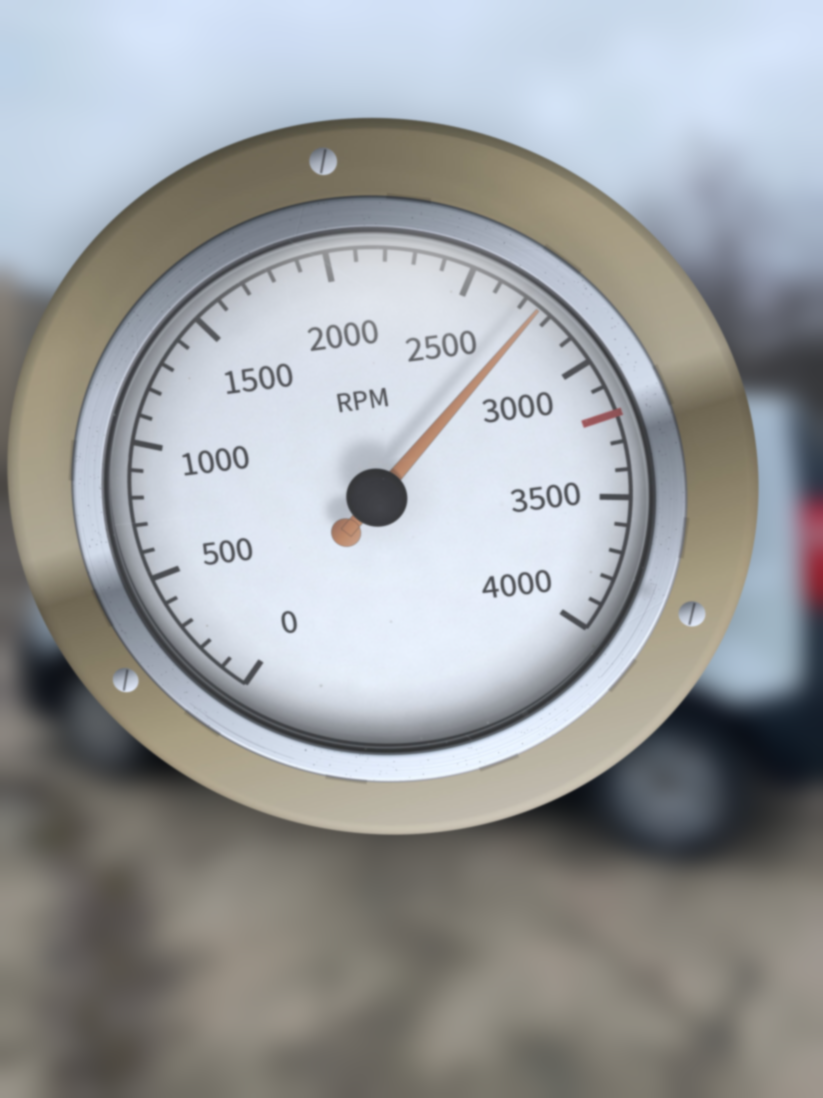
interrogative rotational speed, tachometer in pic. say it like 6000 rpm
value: 2750 rpm
